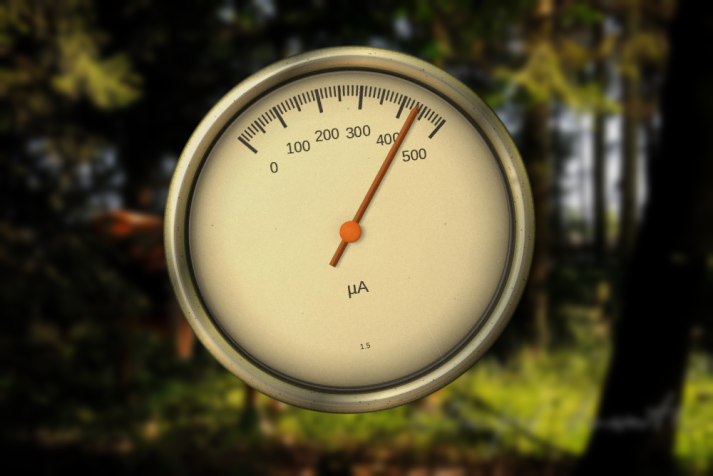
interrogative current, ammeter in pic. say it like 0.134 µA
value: 430 µA
